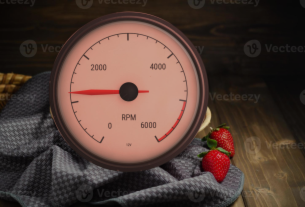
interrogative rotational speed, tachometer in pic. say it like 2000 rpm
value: 1200 rpm
